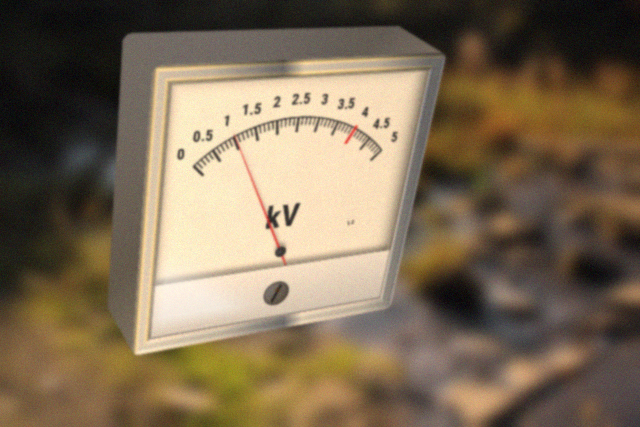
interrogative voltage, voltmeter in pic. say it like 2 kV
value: 1 kV
